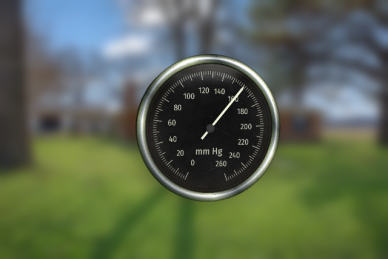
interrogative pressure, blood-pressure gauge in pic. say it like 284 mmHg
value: 160 mmHg
